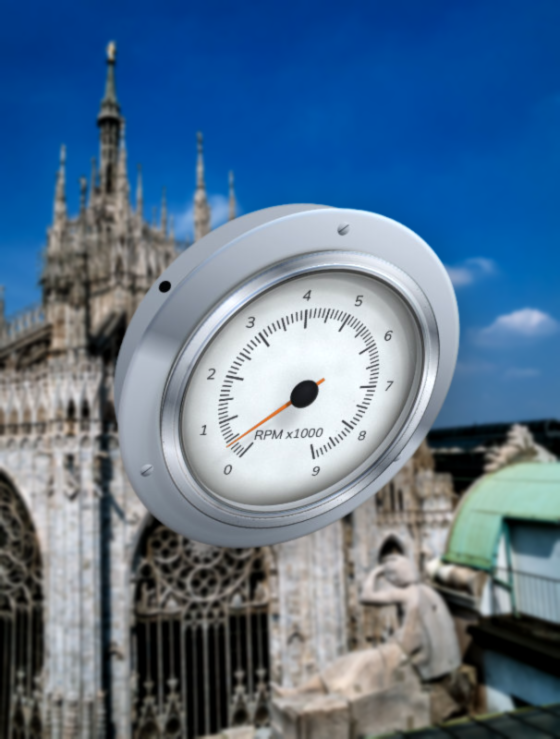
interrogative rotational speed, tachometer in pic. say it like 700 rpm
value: 500 rpm
